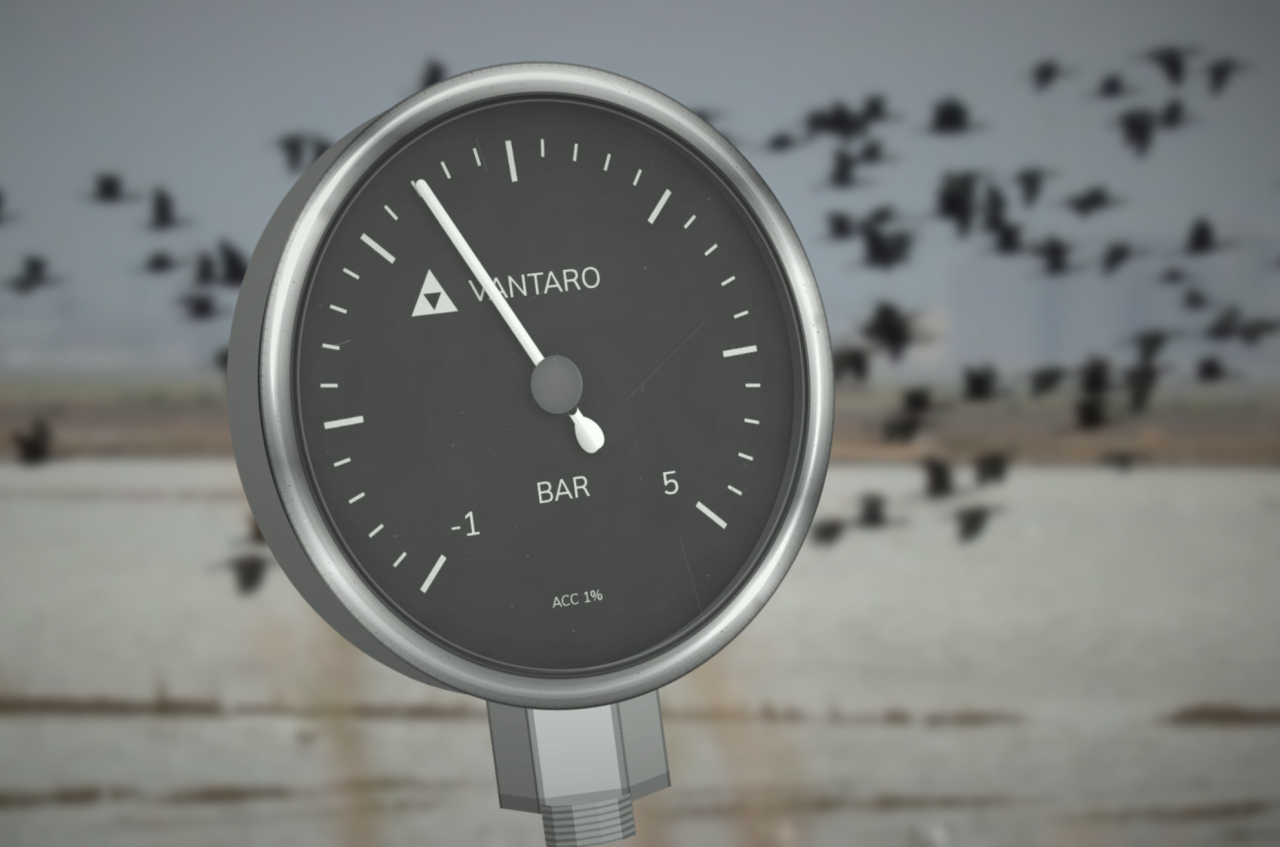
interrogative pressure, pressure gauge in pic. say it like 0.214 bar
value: 1.4 bar
